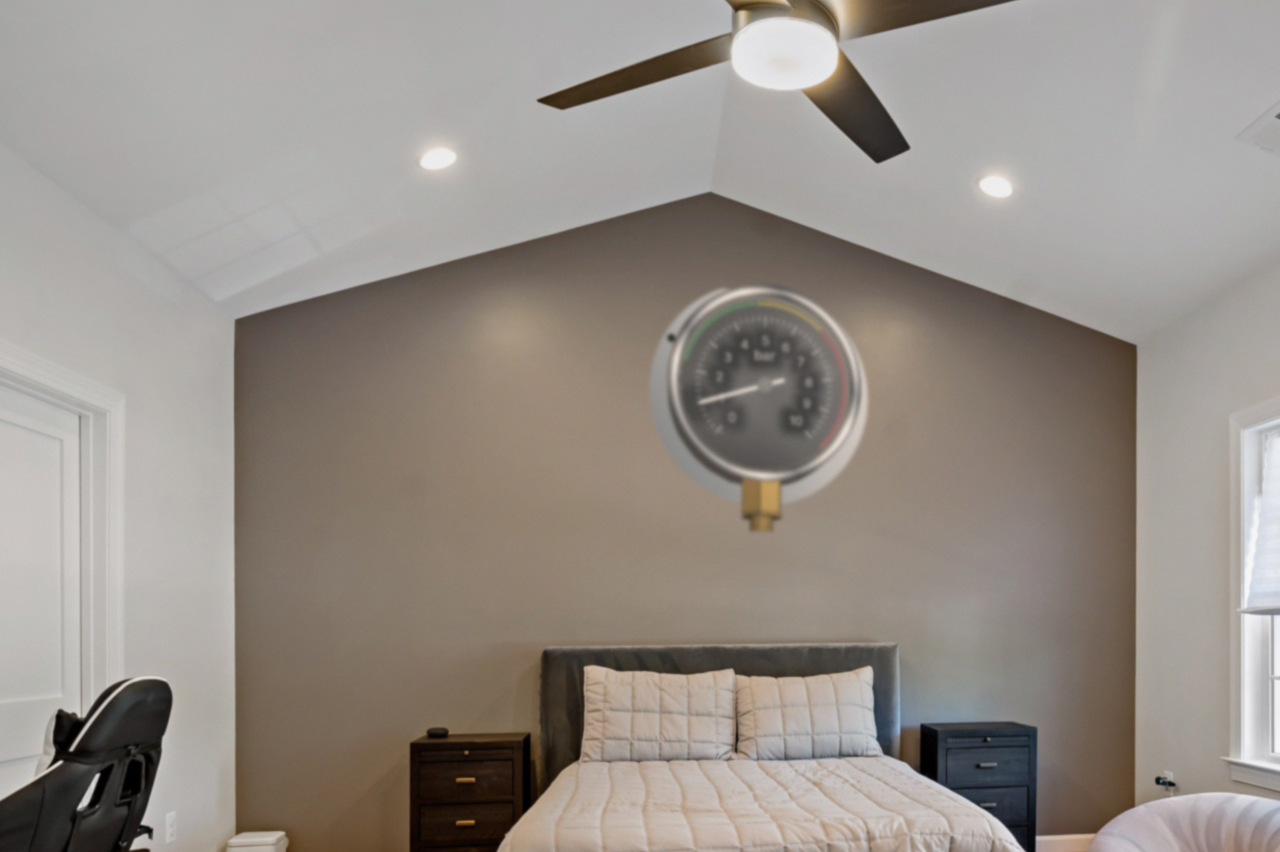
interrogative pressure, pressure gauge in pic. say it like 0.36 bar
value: 1 bar
